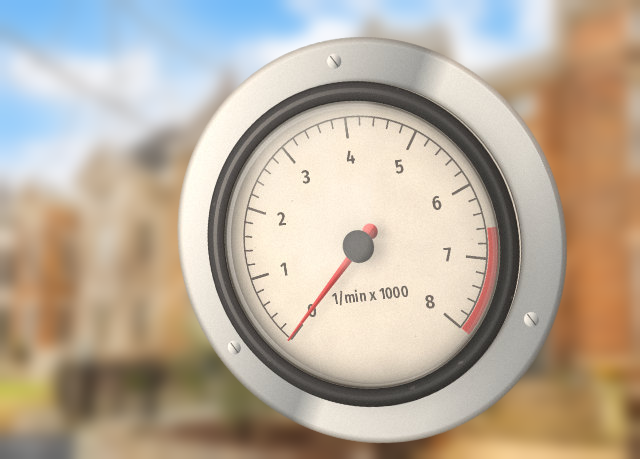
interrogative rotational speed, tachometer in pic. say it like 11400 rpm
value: 0 rpm
